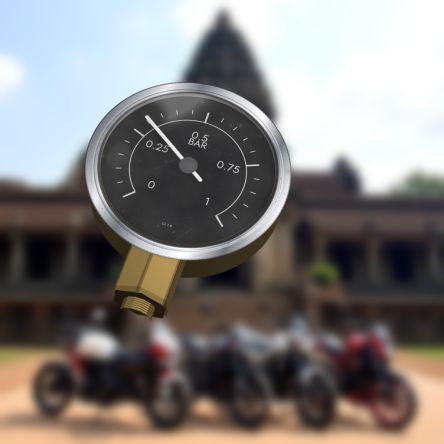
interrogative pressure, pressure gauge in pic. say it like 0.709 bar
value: 0.3 bar
